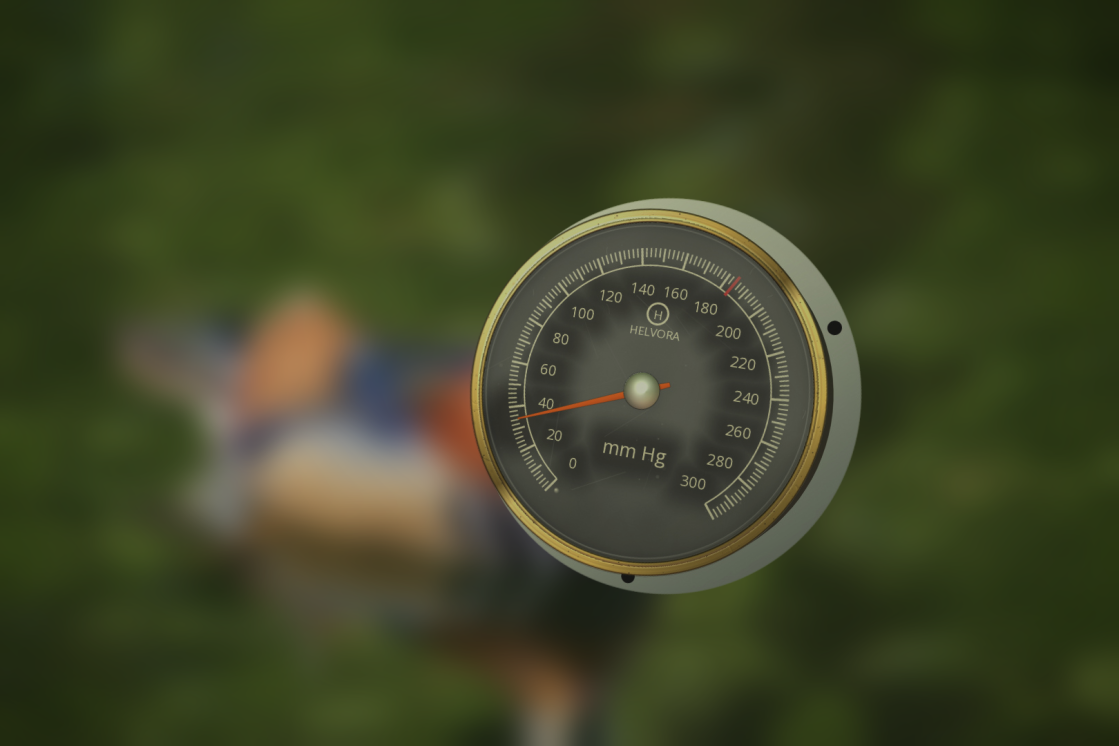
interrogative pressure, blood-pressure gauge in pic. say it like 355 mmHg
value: 34 mmHg
